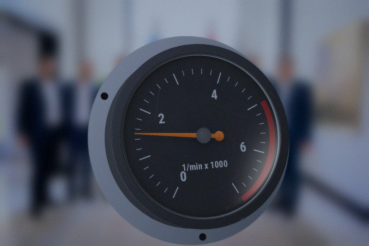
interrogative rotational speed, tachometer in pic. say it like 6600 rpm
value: 1500 rpm
